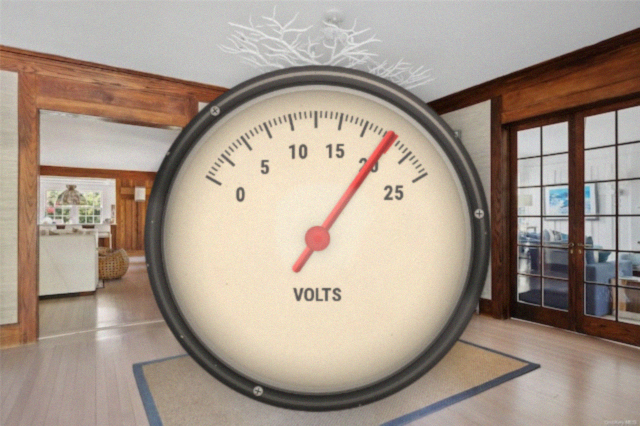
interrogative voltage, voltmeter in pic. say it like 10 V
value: 20 V
